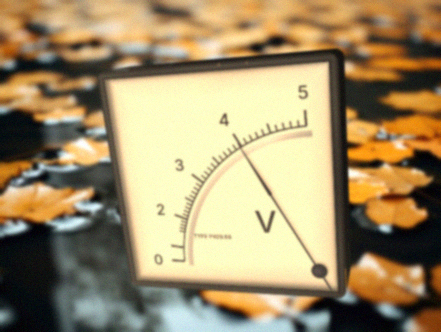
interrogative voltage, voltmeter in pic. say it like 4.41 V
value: 4 V
